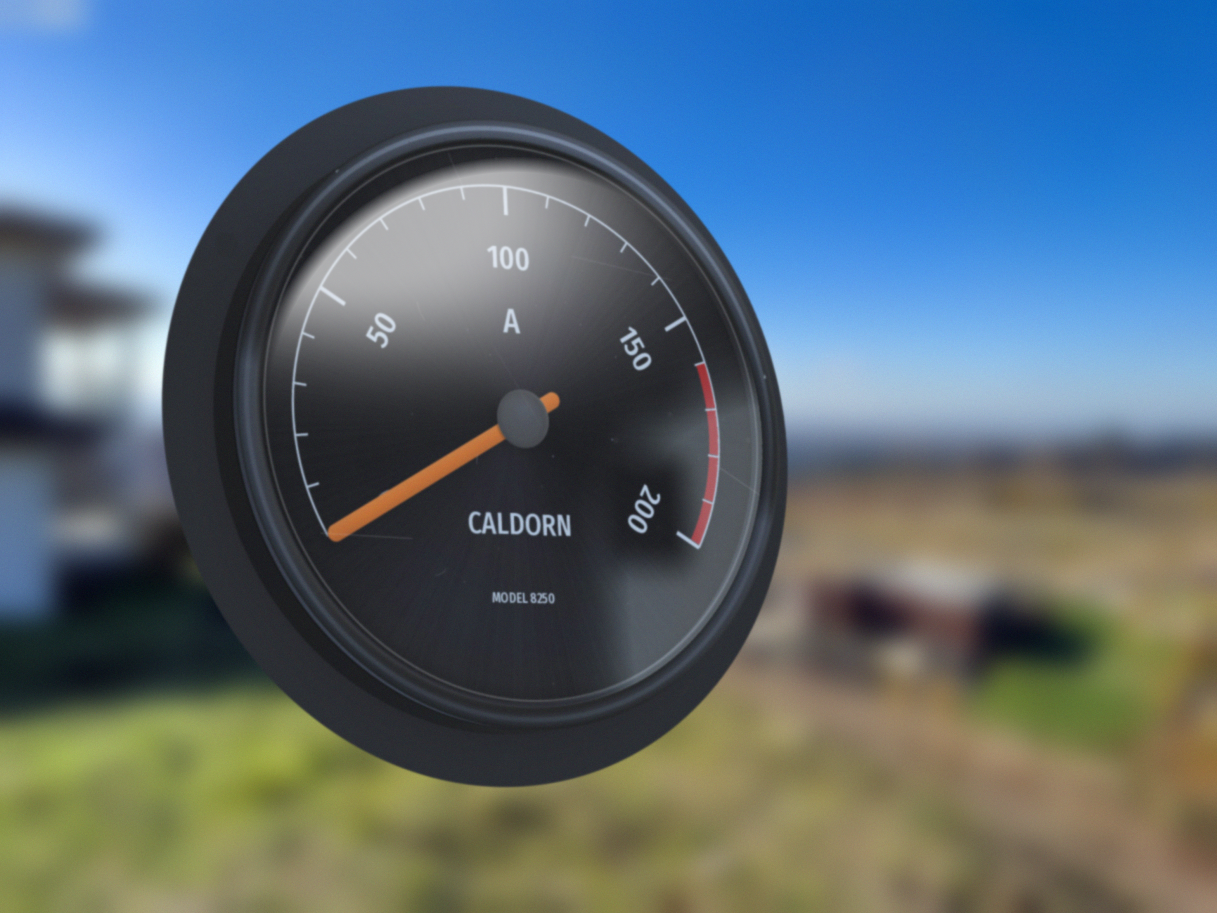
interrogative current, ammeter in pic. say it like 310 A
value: 0 A
